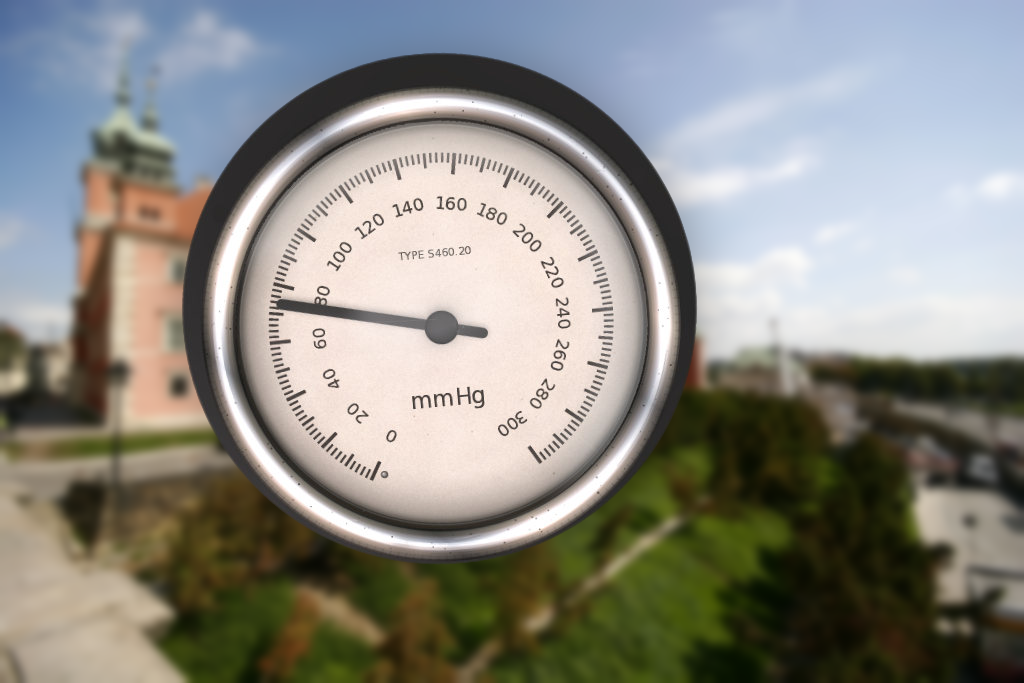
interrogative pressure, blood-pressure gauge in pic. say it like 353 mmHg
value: 74 mmHg
